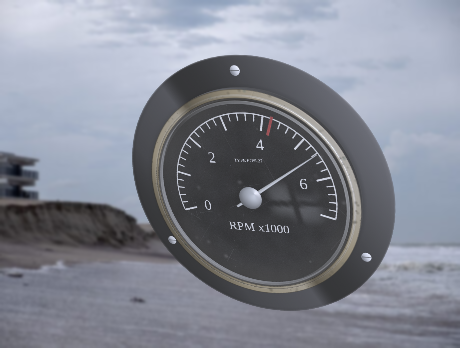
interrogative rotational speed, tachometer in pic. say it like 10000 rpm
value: 5400 rpm
